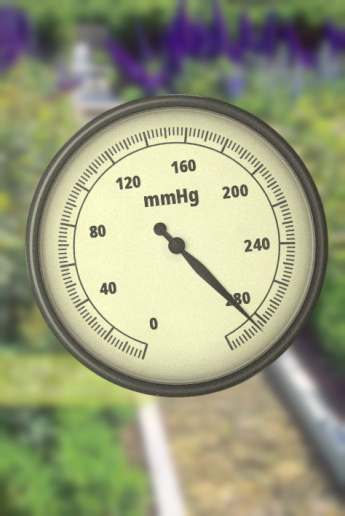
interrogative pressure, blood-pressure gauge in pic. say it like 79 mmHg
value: 284 mmHg
